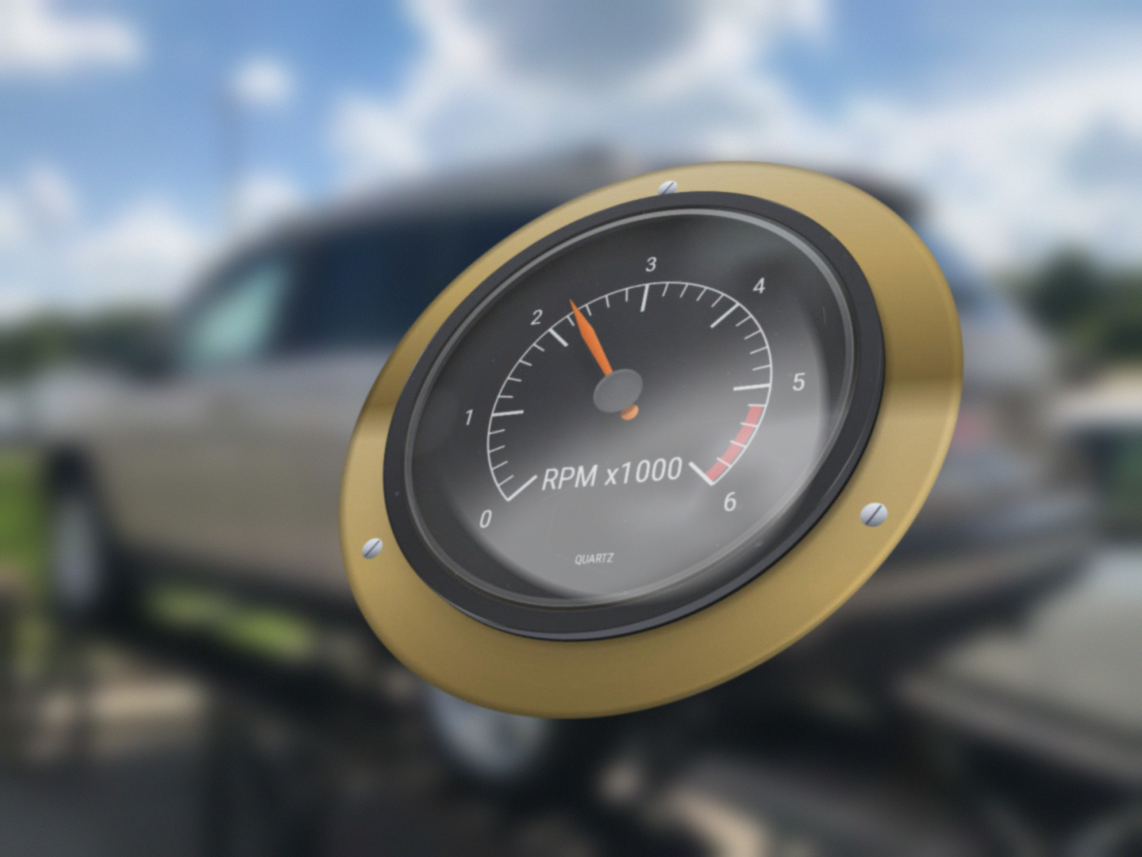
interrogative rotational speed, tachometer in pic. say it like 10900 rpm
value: 2300 rpm
